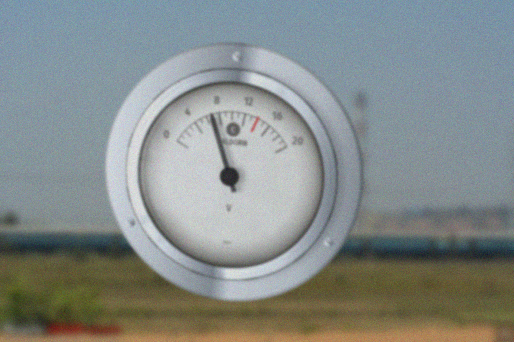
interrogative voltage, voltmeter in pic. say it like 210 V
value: 7 V
